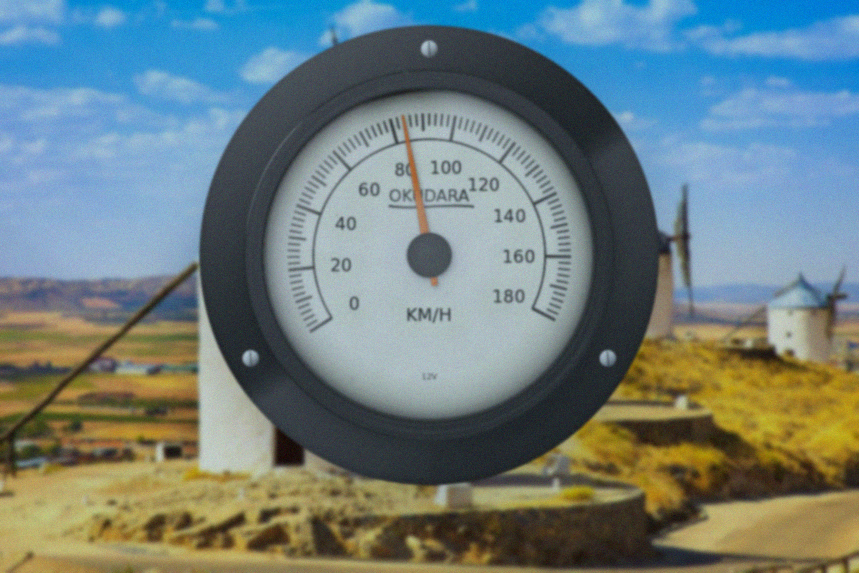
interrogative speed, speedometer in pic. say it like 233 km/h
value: 84 km/h
